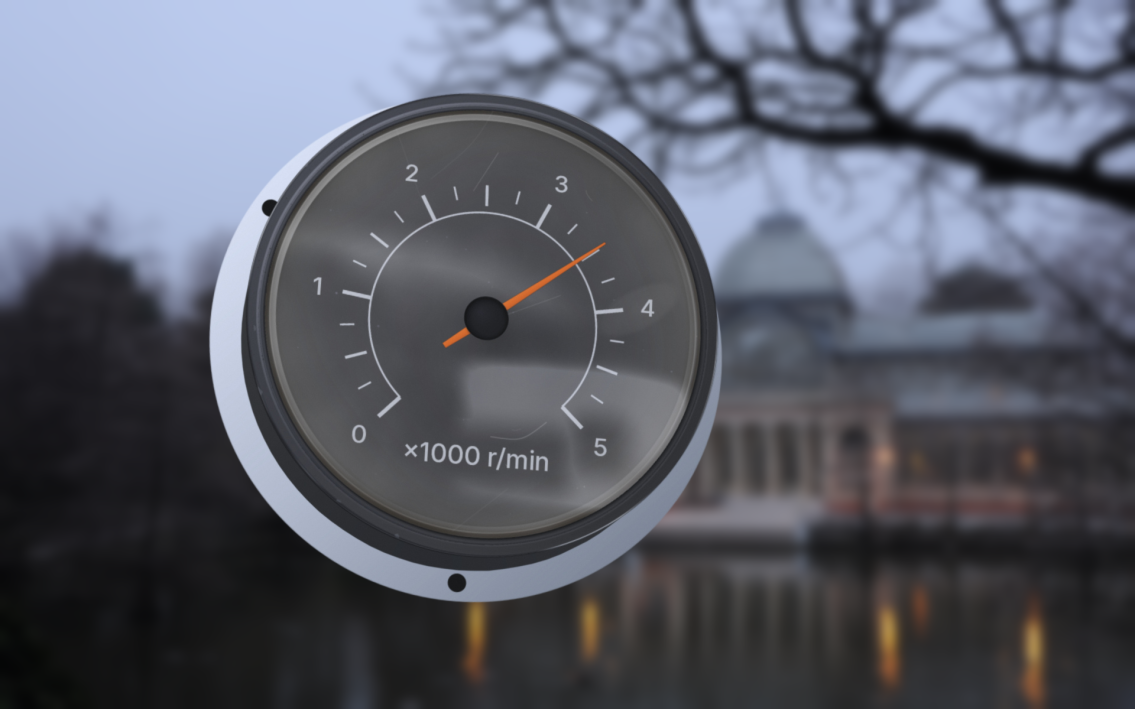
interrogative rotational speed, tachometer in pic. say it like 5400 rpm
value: 3500 rpm
